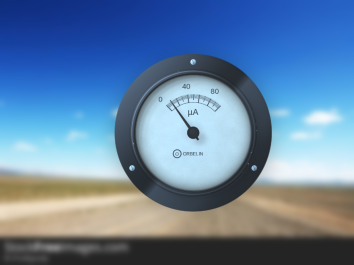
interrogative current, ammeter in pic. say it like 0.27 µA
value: 10 µA
